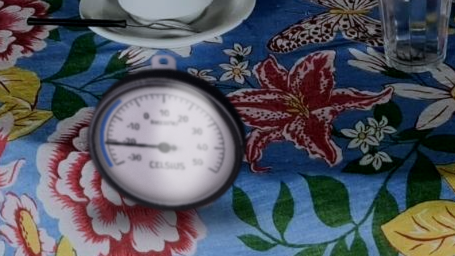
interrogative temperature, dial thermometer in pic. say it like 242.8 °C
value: -20 °C
